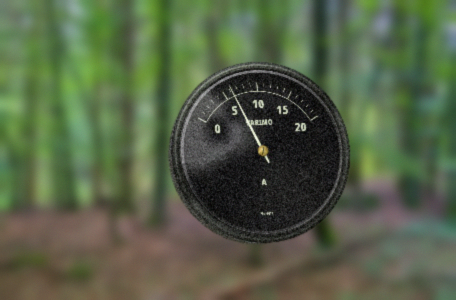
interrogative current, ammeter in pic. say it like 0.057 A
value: 6 A
